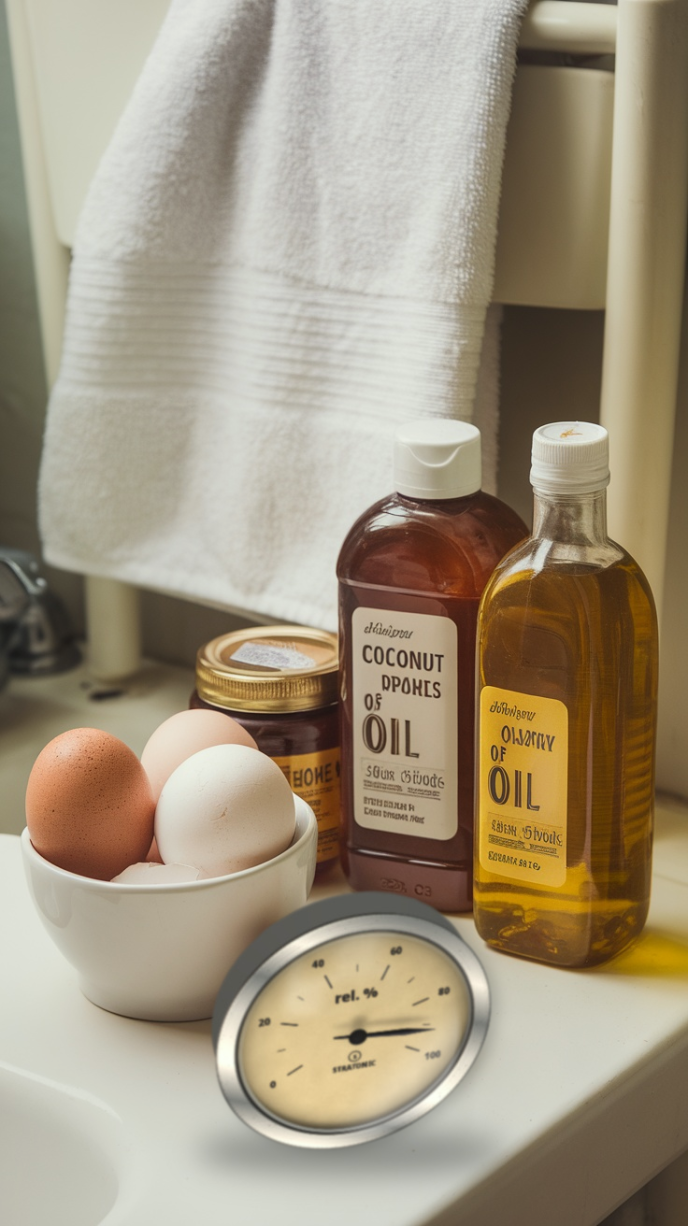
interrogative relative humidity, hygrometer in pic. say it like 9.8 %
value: 90 %
